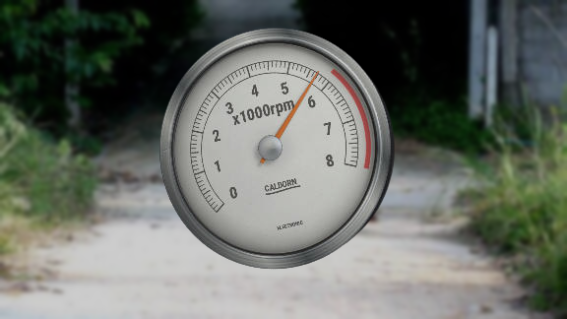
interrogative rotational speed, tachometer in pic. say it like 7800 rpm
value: 5700 rpm
